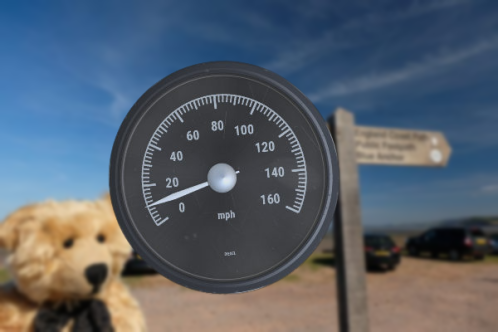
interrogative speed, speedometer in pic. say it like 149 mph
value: 10 mph
